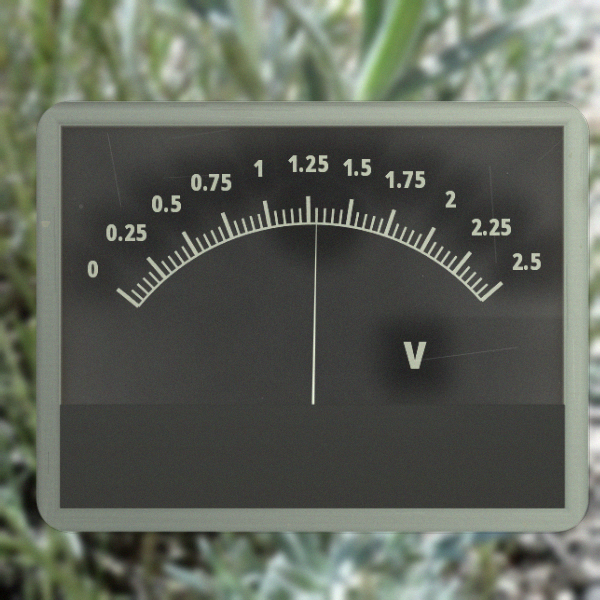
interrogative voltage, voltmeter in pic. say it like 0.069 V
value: 1.3 V
